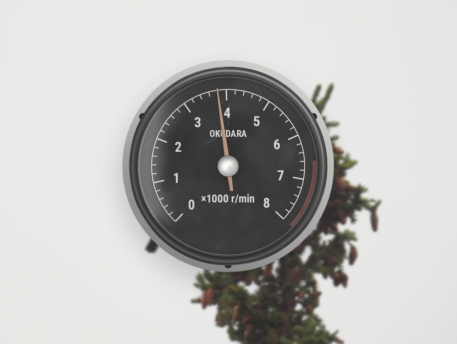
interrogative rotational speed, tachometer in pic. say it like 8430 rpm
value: 3800 rpm
